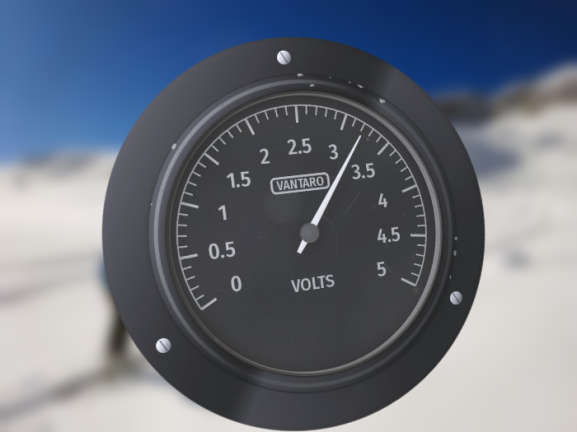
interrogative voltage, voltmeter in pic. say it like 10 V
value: 3.2 V
